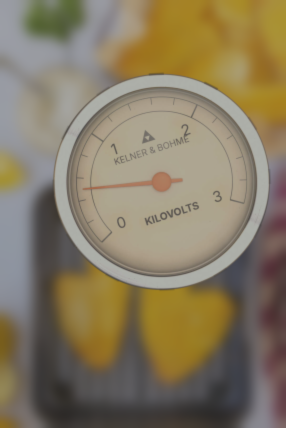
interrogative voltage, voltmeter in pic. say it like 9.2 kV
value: 0.5 kV
